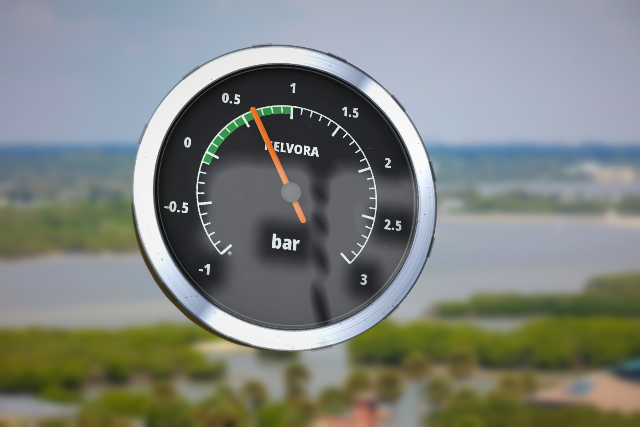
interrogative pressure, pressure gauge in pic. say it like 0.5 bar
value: 0.6 bar
